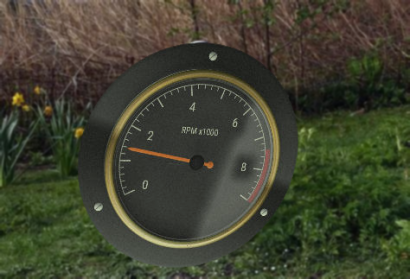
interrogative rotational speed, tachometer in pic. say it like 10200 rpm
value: 1400 rpm
